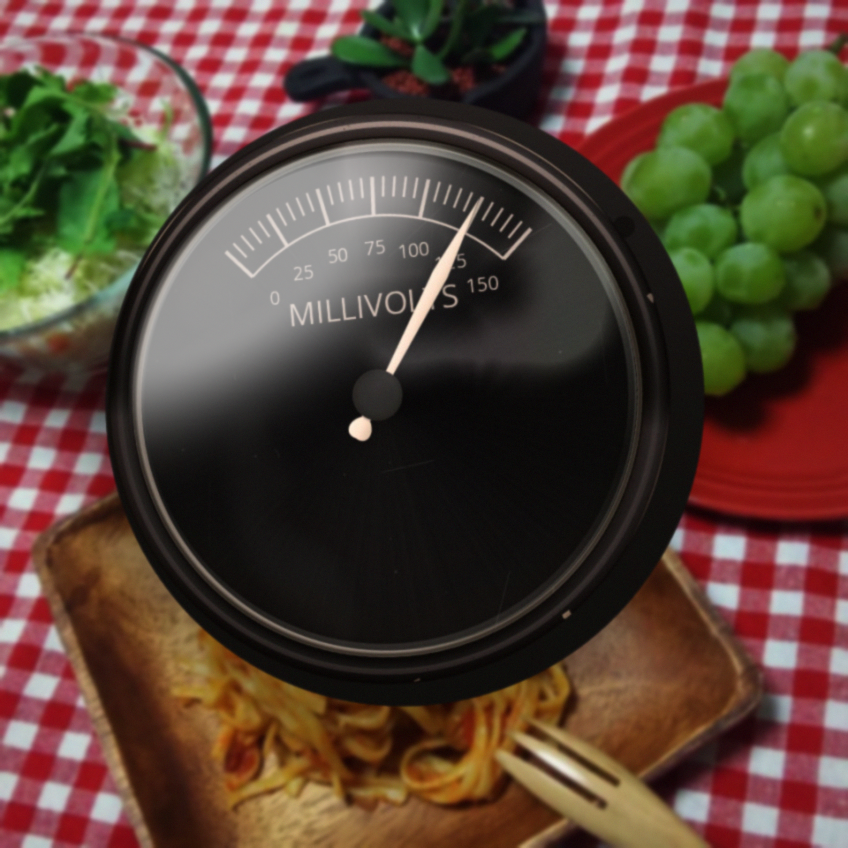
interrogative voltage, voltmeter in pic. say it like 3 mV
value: 125 mV
